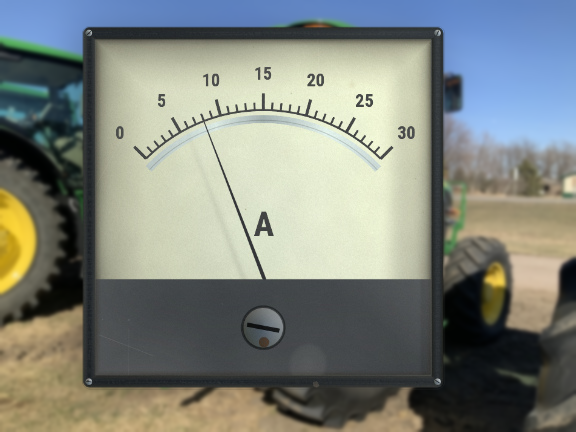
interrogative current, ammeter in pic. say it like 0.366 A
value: 8 A
